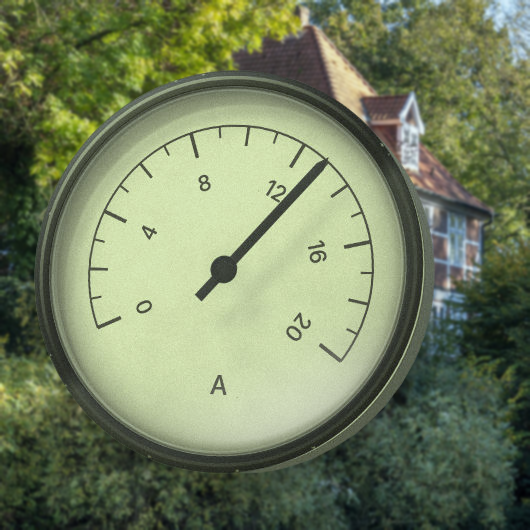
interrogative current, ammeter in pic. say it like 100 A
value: 13 A
